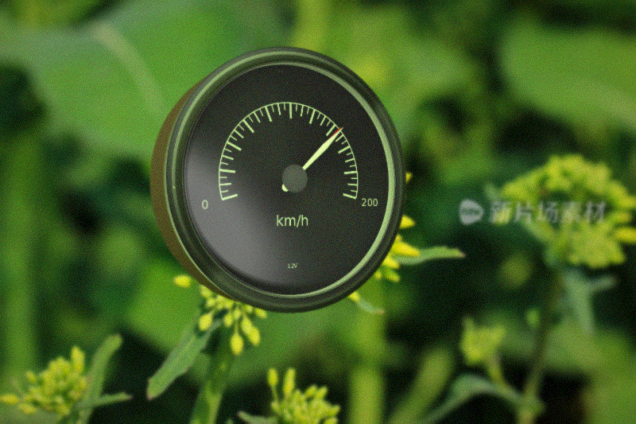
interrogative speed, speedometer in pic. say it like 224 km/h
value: 145 km/h
